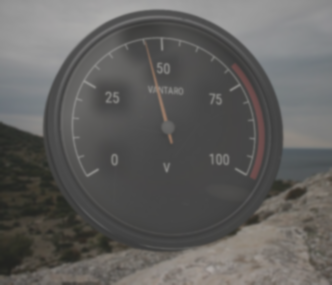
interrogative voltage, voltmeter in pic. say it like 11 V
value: 45 V
